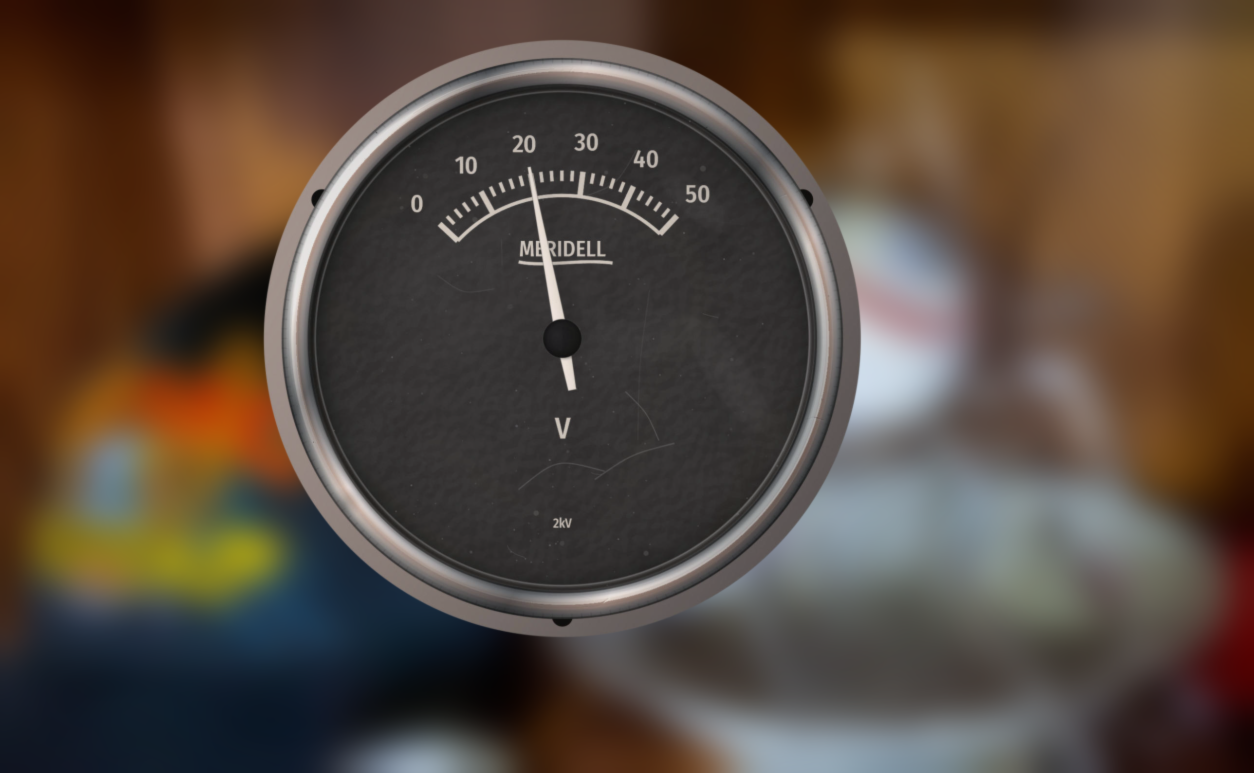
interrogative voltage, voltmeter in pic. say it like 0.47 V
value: 20 V
